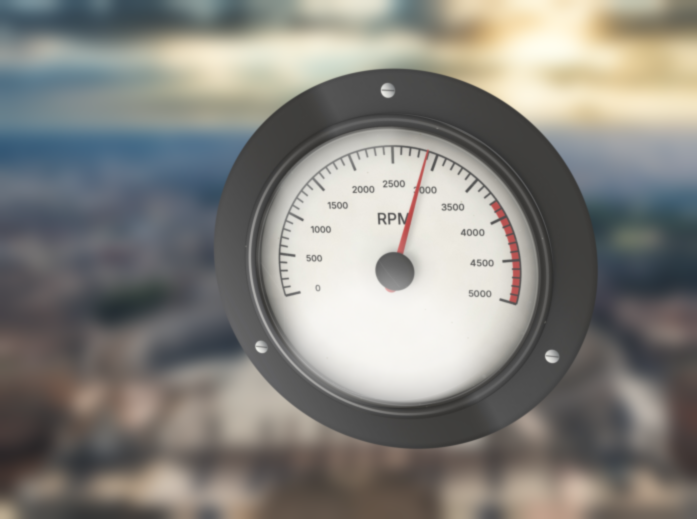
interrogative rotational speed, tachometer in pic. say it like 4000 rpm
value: 2900 rpm
